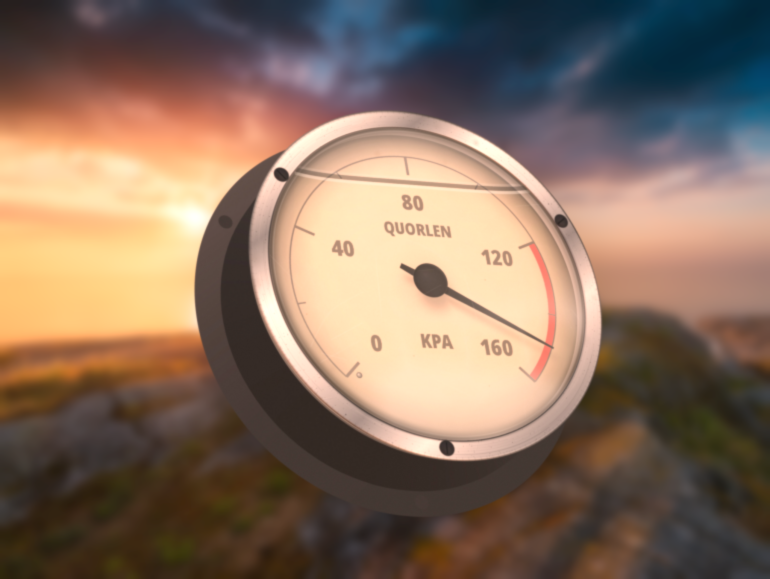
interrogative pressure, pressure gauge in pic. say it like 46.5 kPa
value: 150 kPa
